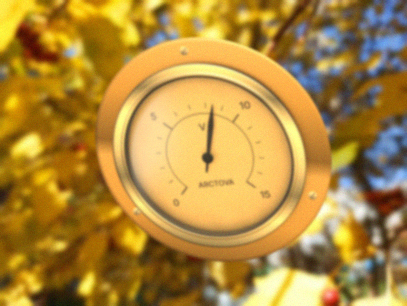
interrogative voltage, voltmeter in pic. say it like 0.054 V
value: 8.5 V
